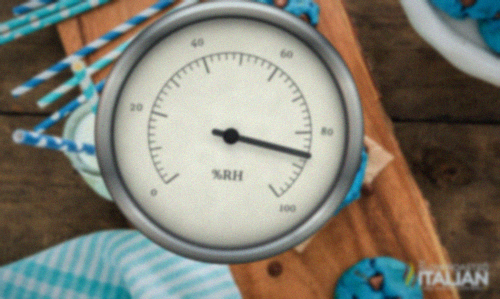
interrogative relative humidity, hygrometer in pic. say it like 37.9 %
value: 86 %
